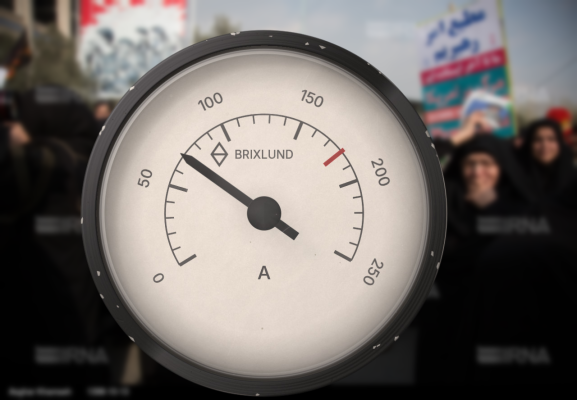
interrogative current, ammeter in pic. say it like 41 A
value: 70 A
